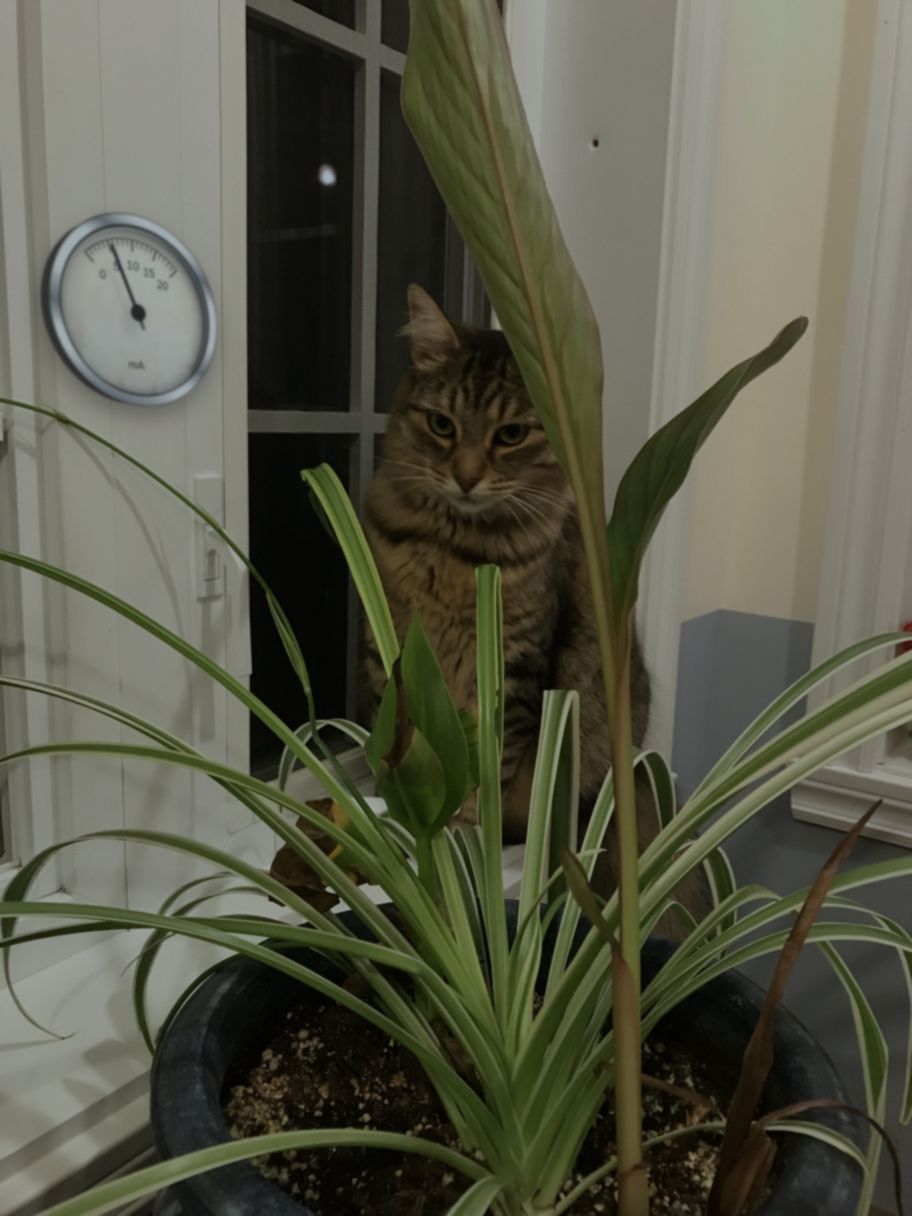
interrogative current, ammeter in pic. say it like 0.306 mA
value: 5 mA
